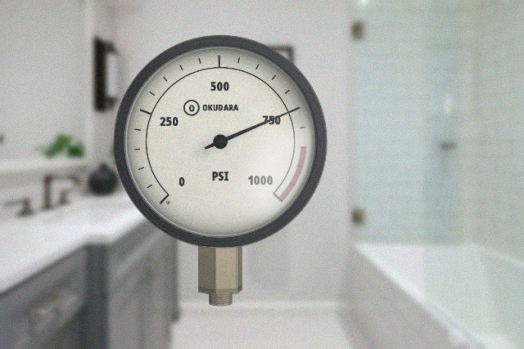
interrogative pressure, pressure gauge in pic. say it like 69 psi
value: 750 psi
